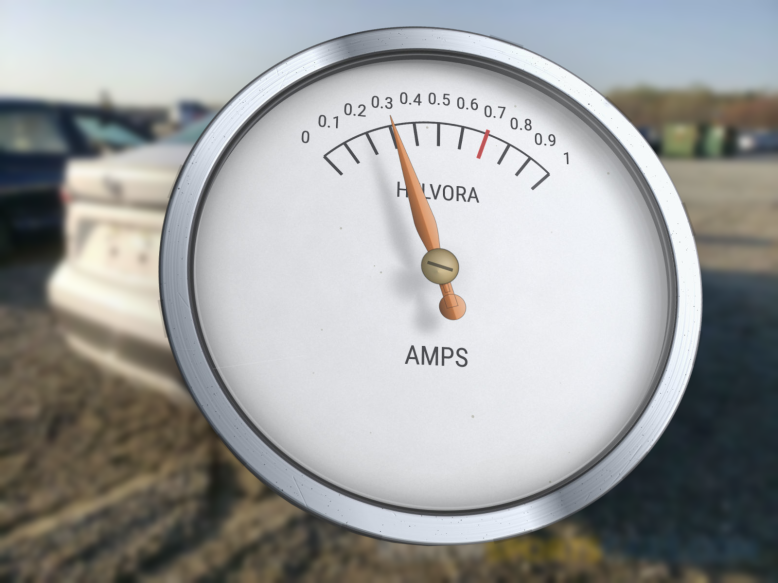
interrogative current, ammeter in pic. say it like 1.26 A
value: 0.3 A
